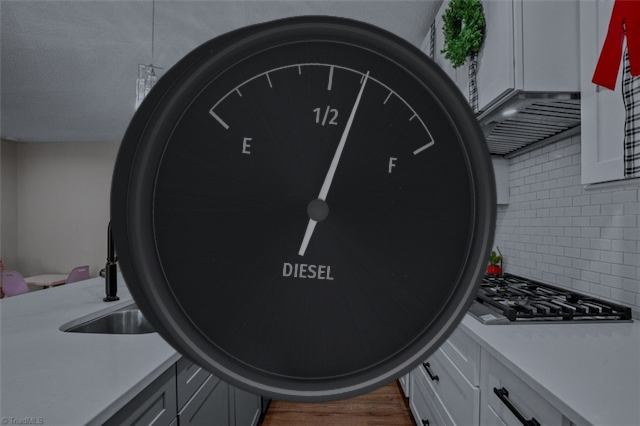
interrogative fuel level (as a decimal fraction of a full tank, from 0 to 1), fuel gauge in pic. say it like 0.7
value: 0.625
